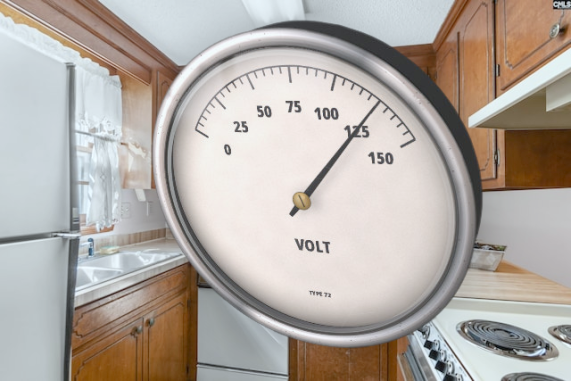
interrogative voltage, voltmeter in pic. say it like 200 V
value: 125 V
